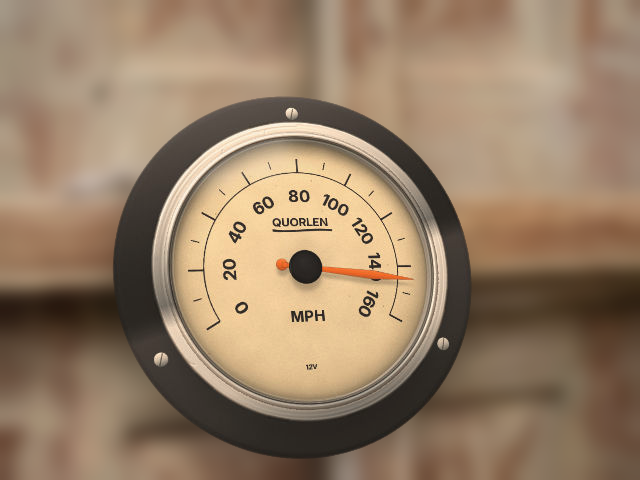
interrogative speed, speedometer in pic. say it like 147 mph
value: 145 mph
